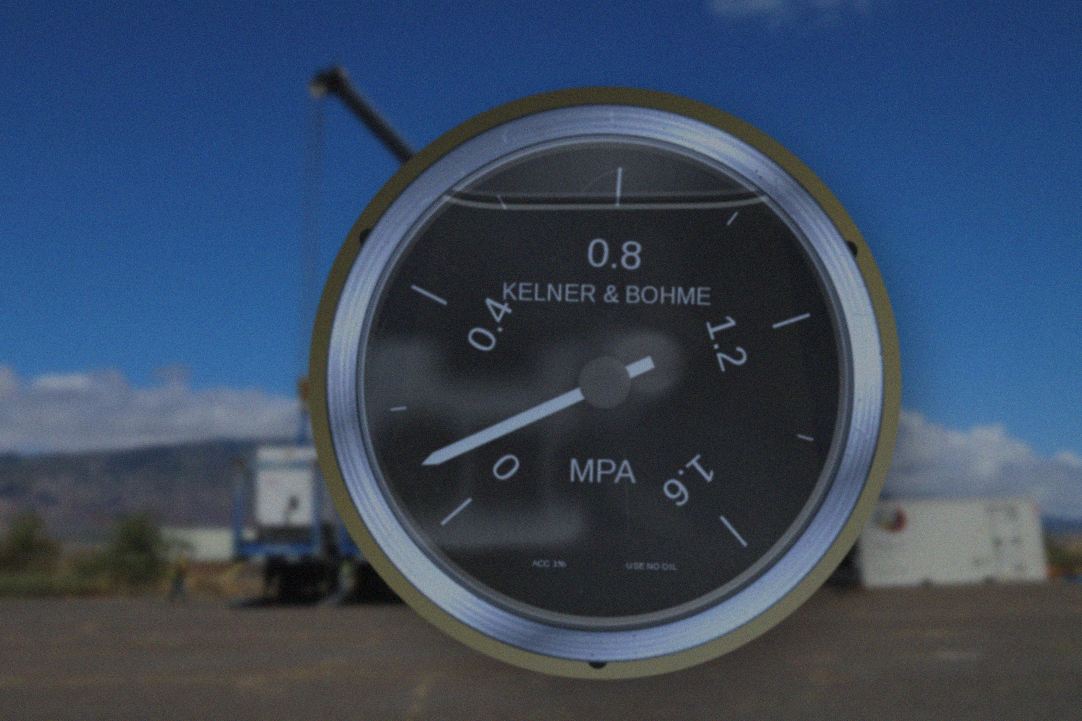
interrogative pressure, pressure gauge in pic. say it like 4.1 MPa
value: 0.1 MPa
